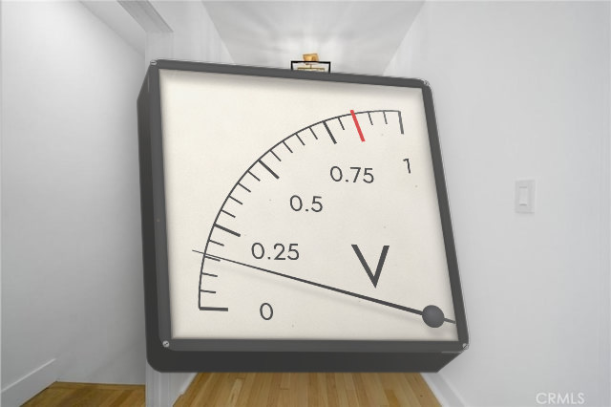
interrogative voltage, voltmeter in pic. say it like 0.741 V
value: 0.15 V
